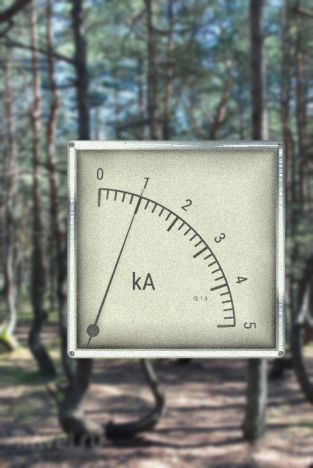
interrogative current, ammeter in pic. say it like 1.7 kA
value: 1 kA
